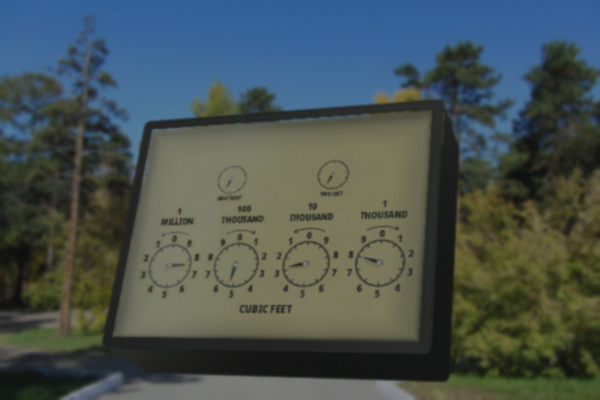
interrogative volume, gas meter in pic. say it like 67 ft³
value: 752800 ft³
